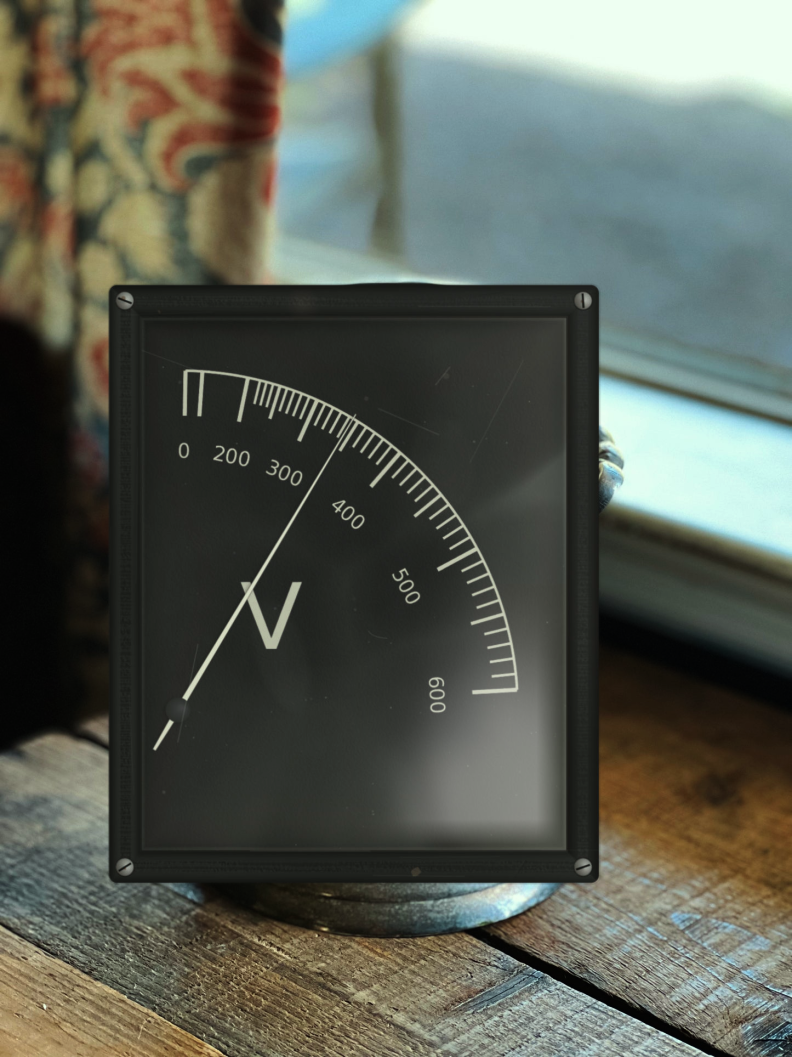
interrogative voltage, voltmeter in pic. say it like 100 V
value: 345 V
